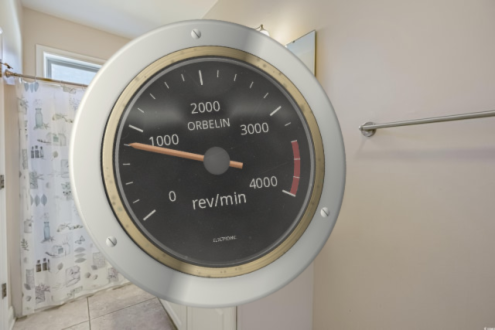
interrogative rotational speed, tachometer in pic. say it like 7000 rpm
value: 800 rpm
